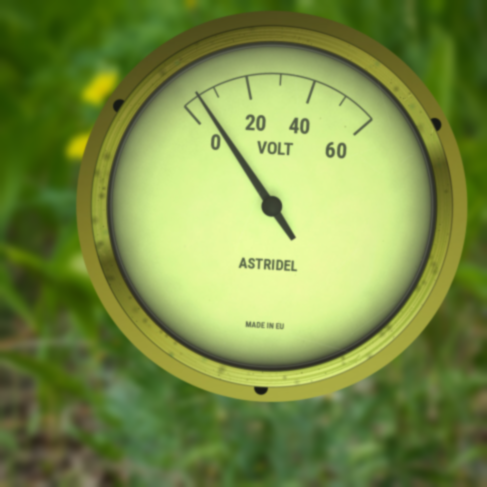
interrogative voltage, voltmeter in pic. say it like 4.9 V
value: 5 V
